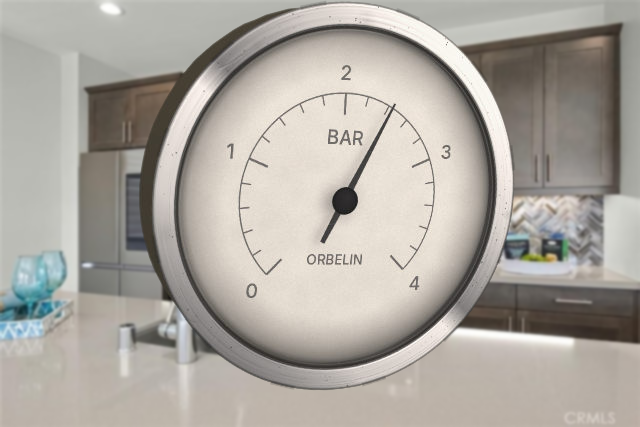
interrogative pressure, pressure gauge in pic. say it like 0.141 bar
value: 2.4 bar
